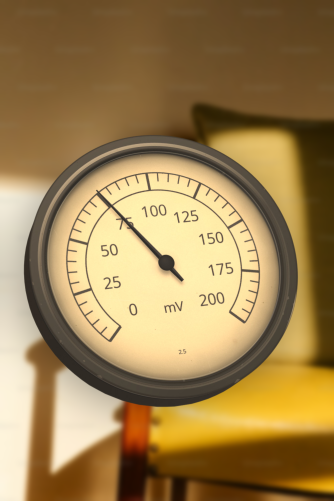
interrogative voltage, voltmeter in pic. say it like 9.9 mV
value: 75 mV
